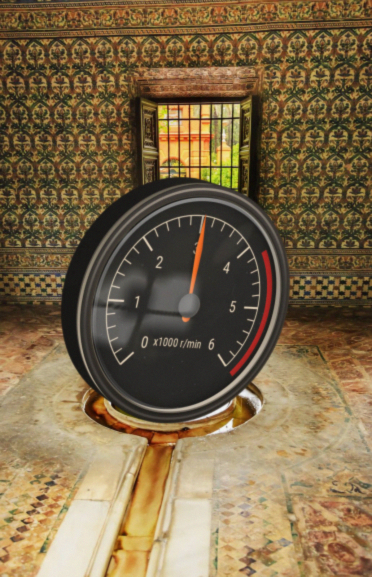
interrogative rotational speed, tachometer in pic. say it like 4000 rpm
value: 3000 rpm
